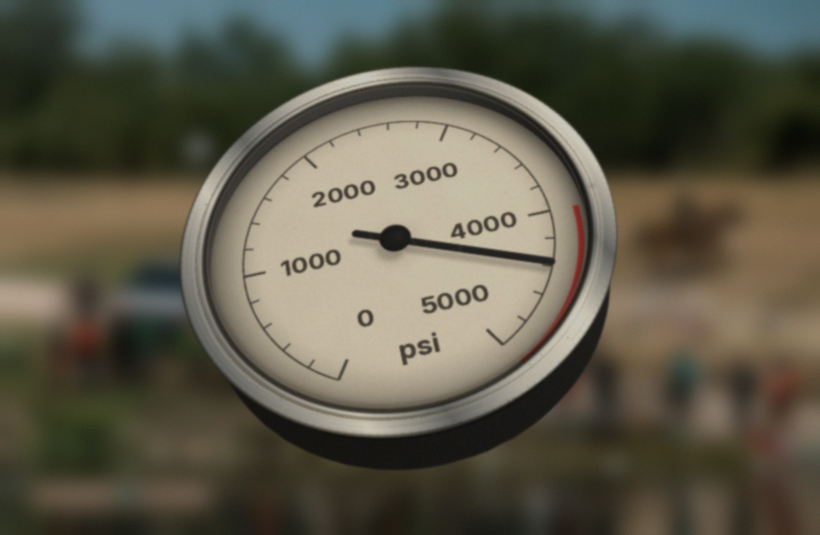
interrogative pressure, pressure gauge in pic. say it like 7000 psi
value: 4400 psi
